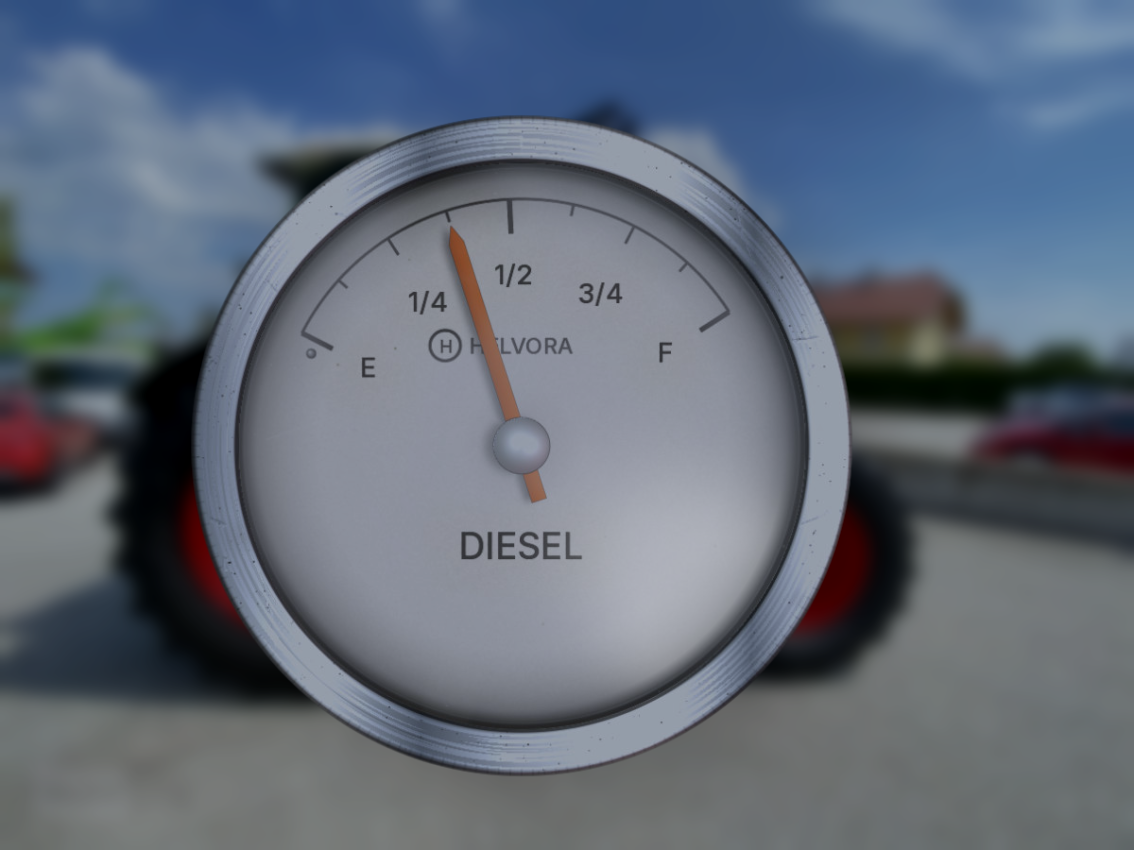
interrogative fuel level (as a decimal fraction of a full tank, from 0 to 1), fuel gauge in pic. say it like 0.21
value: 0.375
